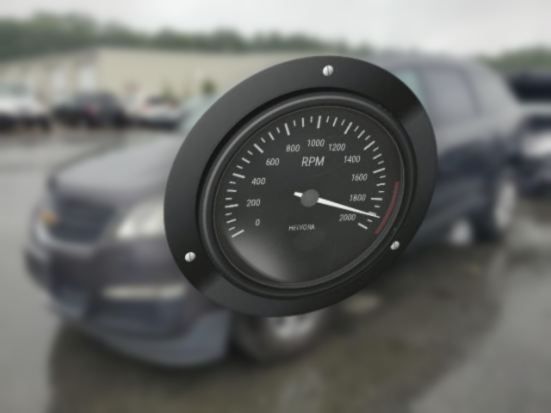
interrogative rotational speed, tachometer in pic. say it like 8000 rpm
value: 1900 rpm
